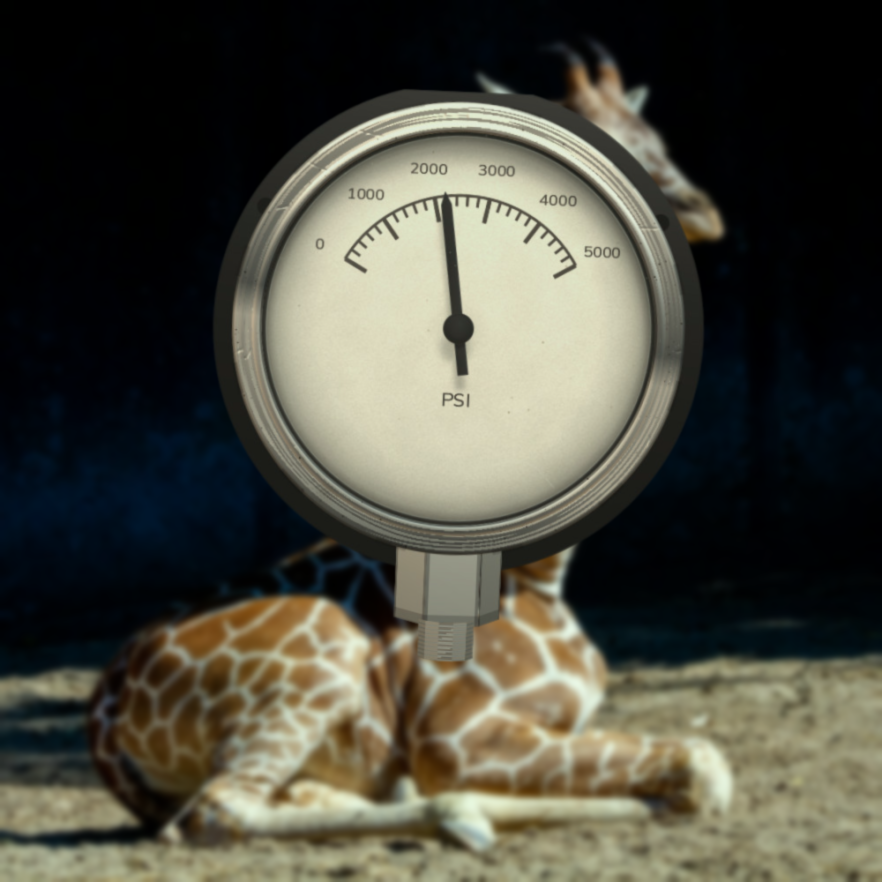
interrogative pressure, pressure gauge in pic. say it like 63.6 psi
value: 2200 psi
